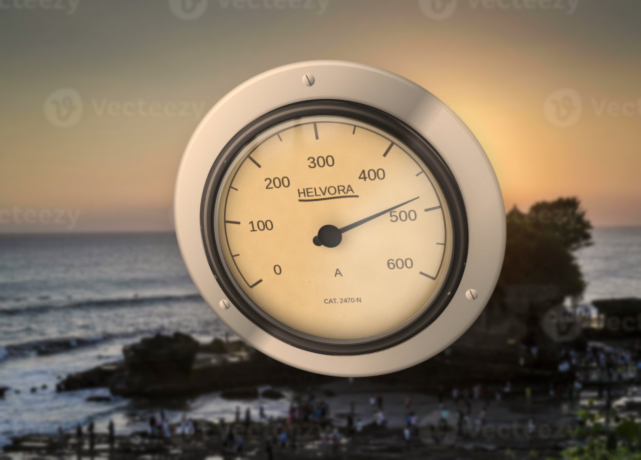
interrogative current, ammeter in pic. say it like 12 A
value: 475 A
